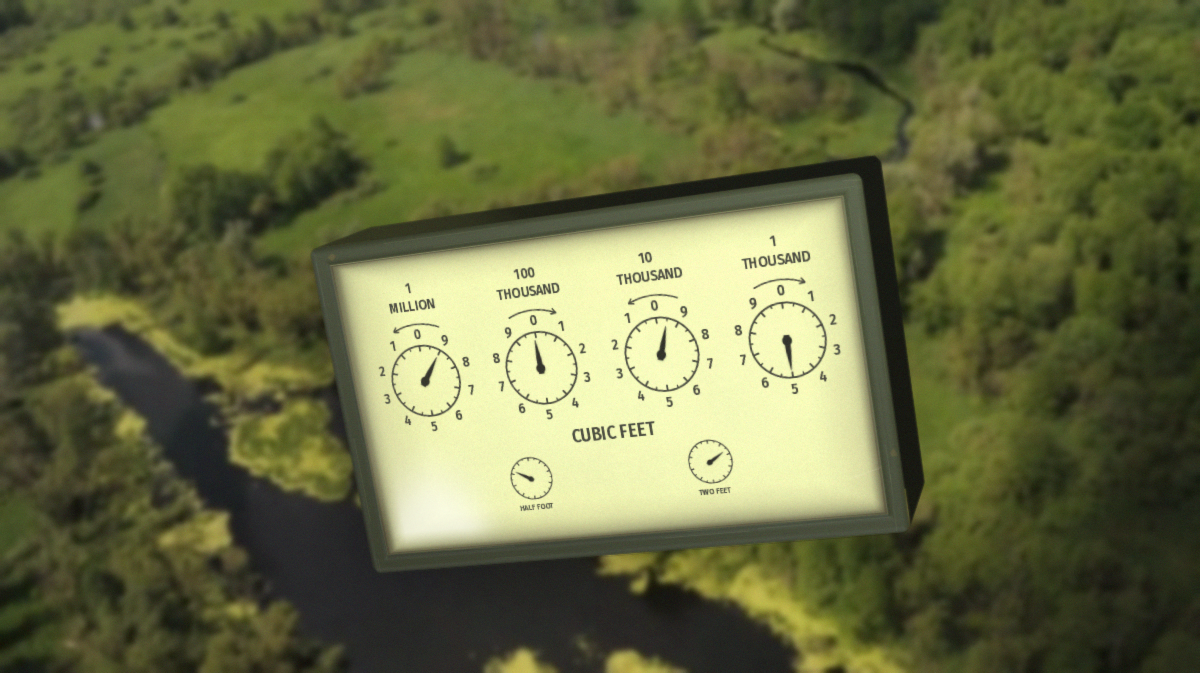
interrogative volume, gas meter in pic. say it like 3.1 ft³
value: 899500 ft³
